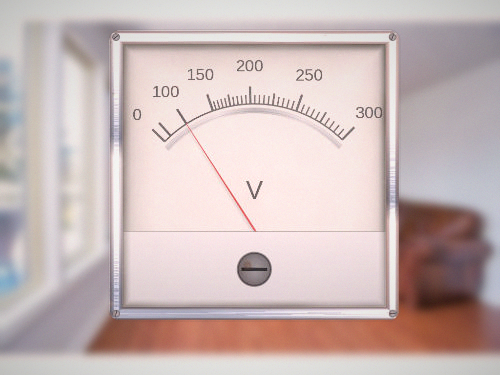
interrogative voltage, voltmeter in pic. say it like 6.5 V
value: 100 V
